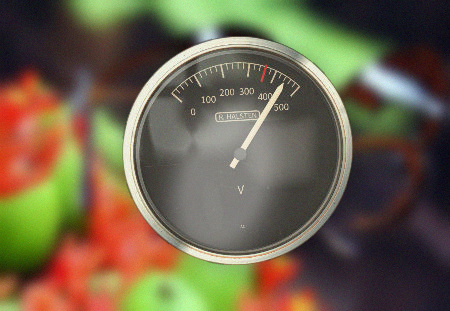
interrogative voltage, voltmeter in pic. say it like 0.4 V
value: 440 V
